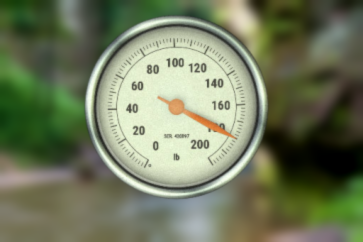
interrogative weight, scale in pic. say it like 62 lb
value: 180 lb
